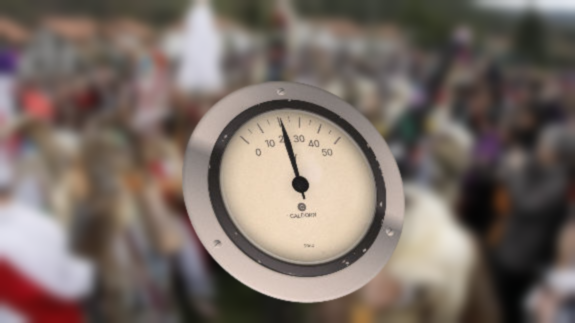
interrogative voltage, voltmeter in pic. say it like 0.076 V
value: 20 V
